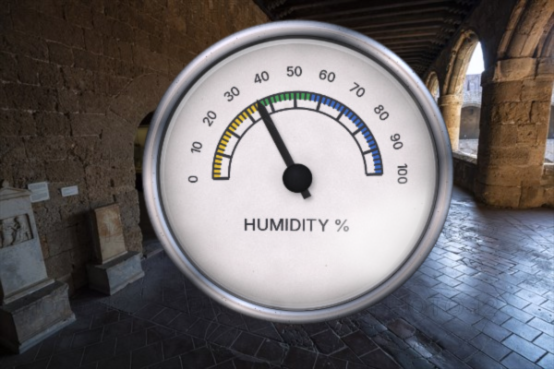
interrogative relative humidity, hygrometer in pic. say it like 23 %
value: 36 %
